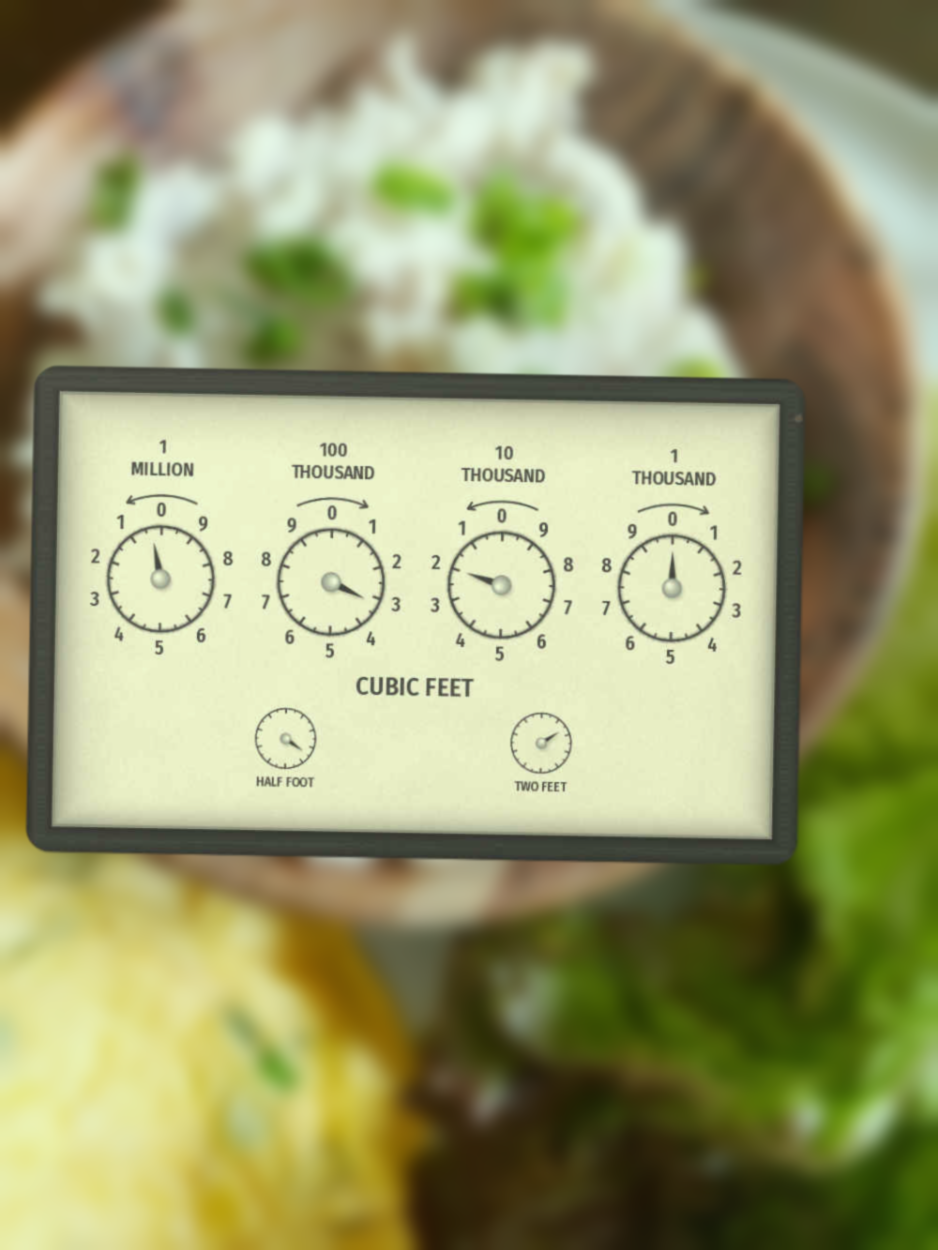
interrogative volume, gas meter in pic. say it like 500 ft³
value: 32000 ft³
